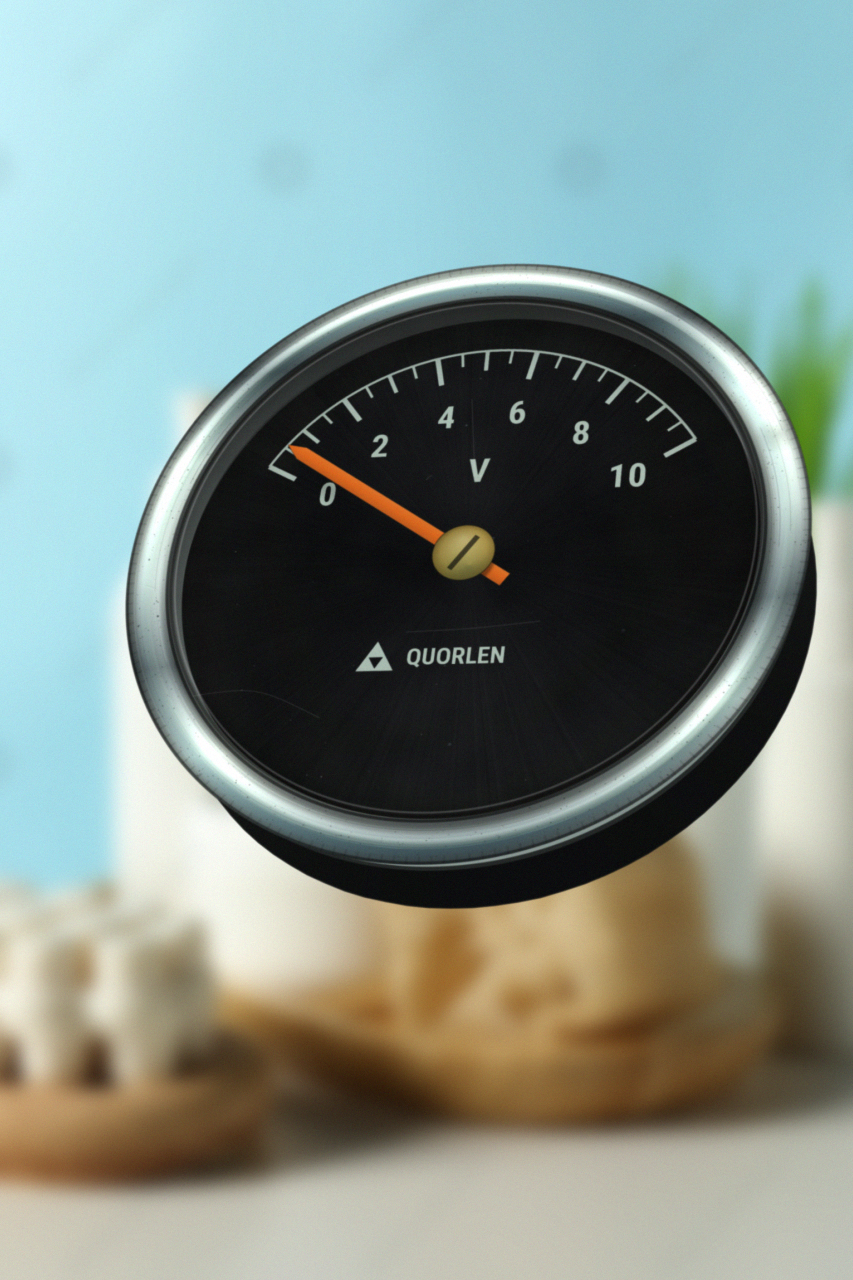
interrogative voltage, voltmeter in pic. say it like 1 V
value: 0.5 V
